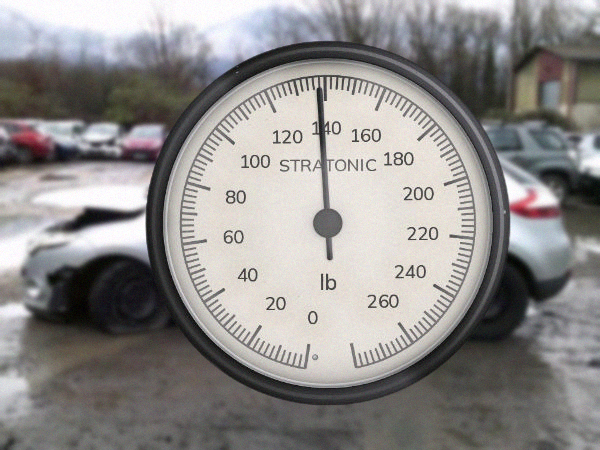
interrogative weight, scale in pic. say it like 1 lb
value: 138 lb
